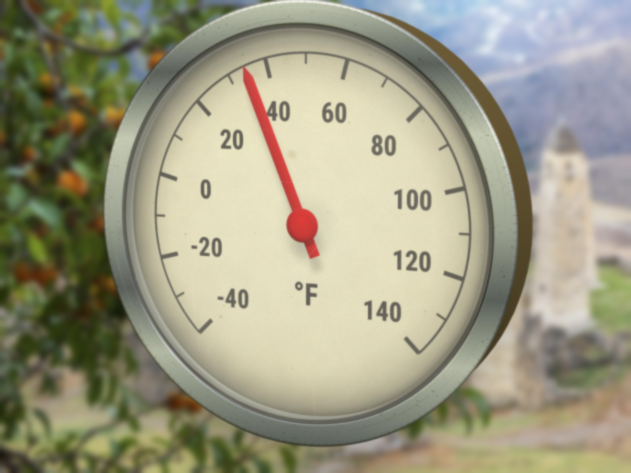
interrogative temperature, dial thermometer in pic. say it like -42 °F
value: 35 °F
